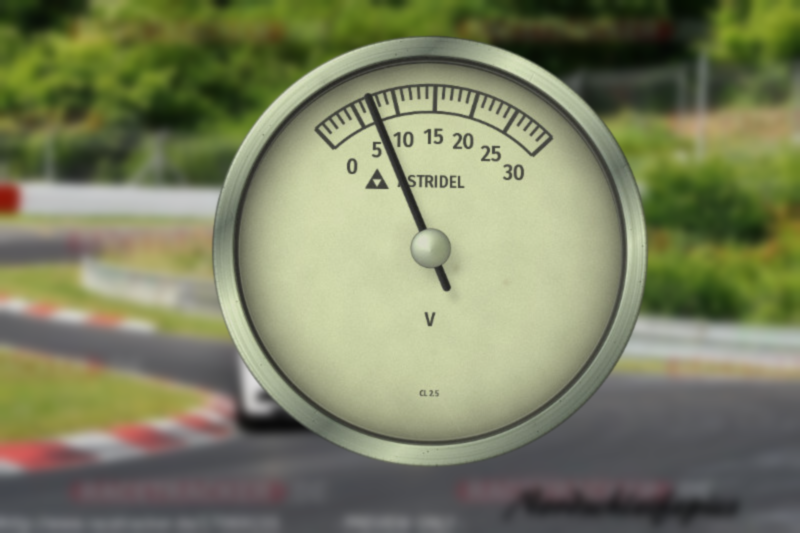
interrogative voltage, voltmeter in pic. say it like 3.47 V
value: 7 V
